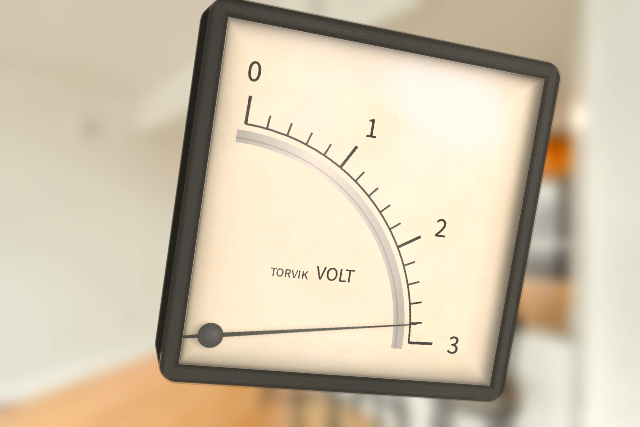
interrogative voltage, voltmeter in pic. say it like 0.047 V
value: 2.8 V
